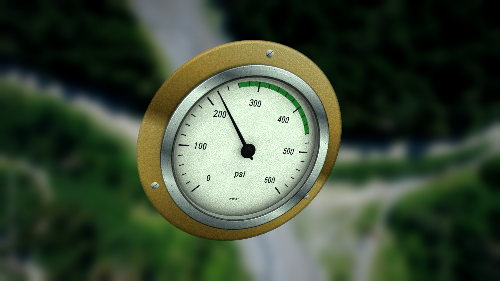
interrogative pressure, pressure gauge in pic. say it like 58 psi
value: 220 psi
